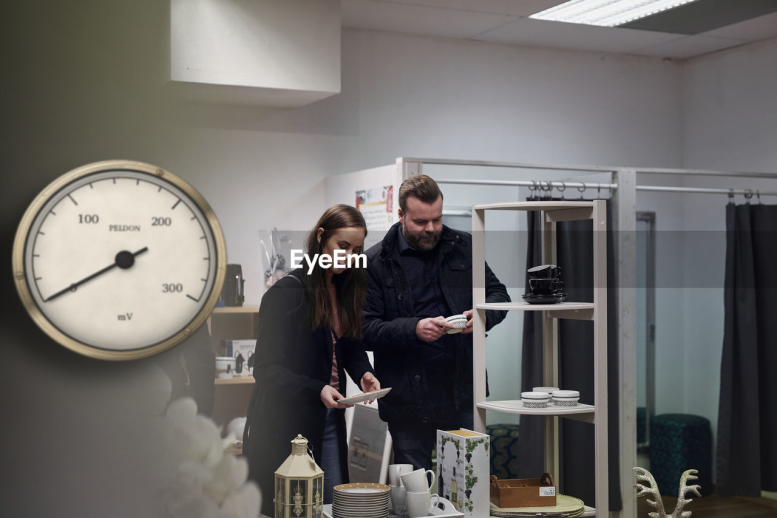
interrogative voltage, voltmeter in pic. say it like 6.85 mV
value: 0 mV
